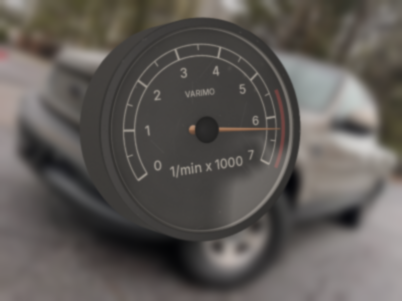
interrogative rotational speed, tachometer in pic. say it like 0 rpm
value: 6250 rpm
